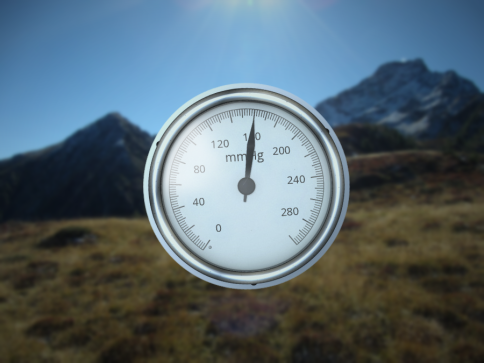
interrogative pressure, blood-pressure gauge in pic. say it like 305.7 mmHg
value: 160 mmHg
